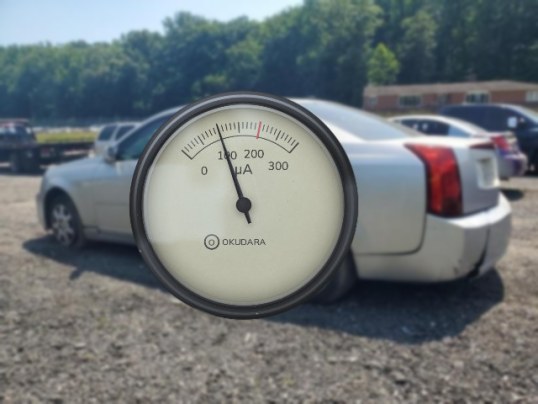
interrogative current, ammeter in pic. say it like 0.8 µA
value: 100 µA
